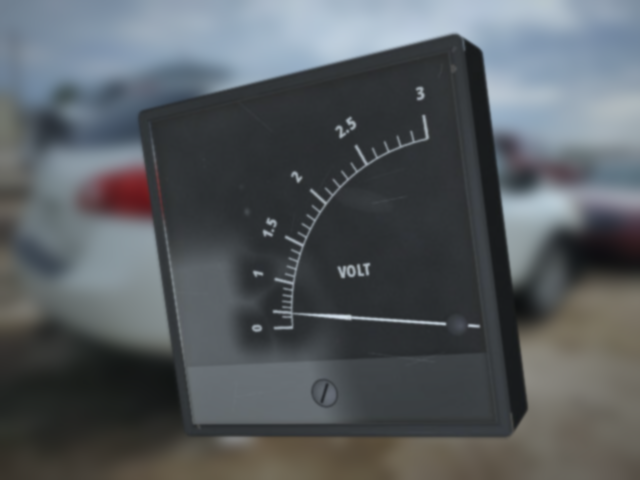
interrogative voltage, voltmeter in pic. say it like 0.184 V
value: 0.5 V
